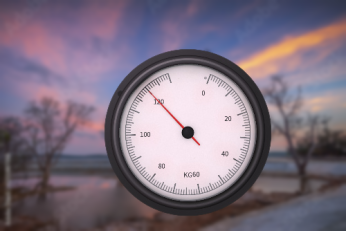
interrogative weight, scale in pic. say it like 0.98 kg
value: 120 kg
